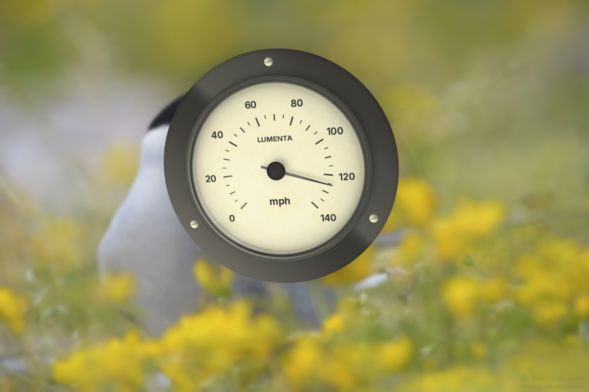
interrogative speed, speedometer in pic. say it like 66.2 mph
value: 125 mph
